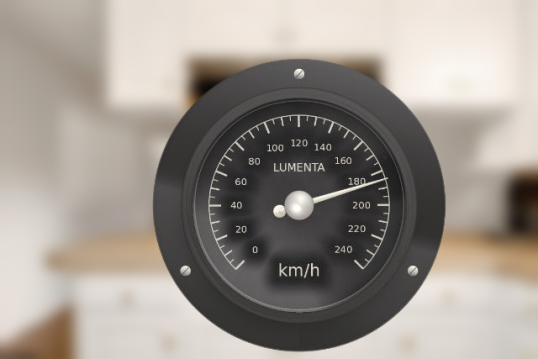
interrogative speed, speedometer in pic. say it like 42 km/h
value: 185 km/h
